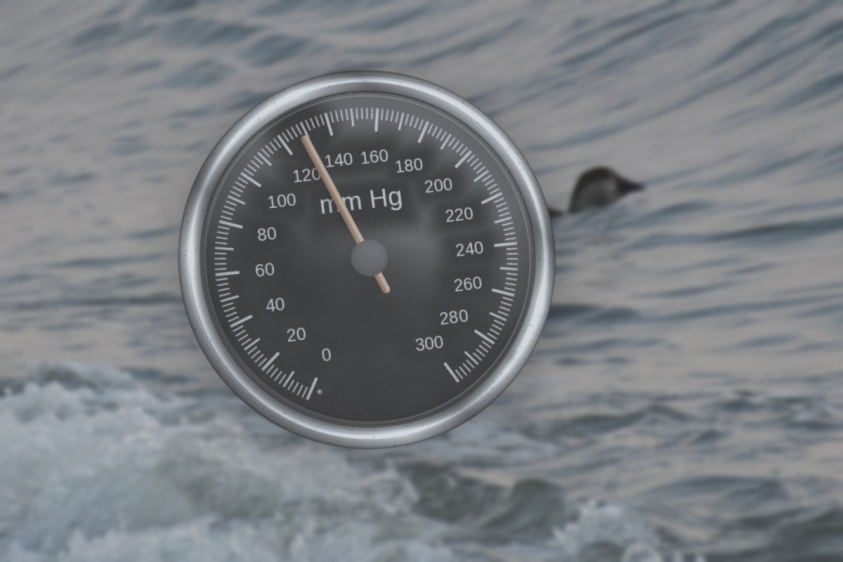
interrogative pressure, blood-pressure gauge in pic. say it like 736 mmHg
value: 128 mmHg
